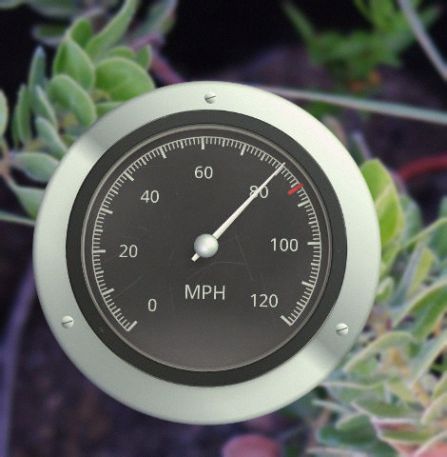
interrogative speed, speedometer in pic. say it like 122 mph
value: 80 mph
